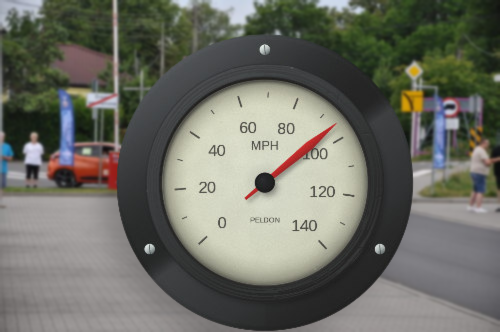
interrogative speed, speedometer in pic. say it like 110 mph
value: 95 mph
